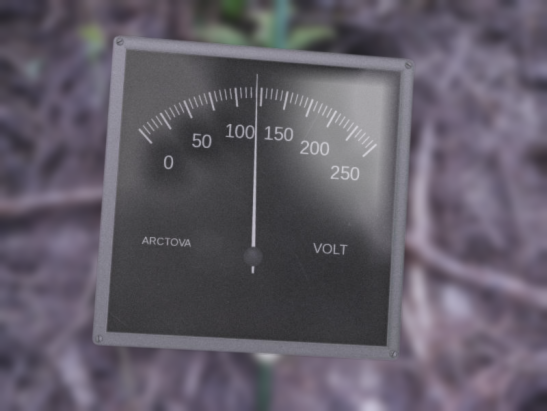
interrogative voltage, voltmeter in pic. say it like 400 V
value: 120 V
